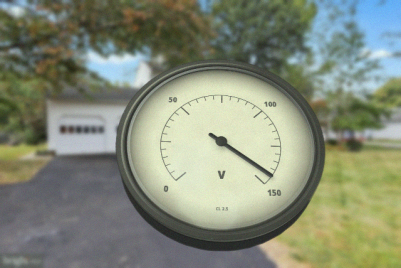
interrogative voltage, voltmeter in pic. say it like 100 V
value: 145 V
